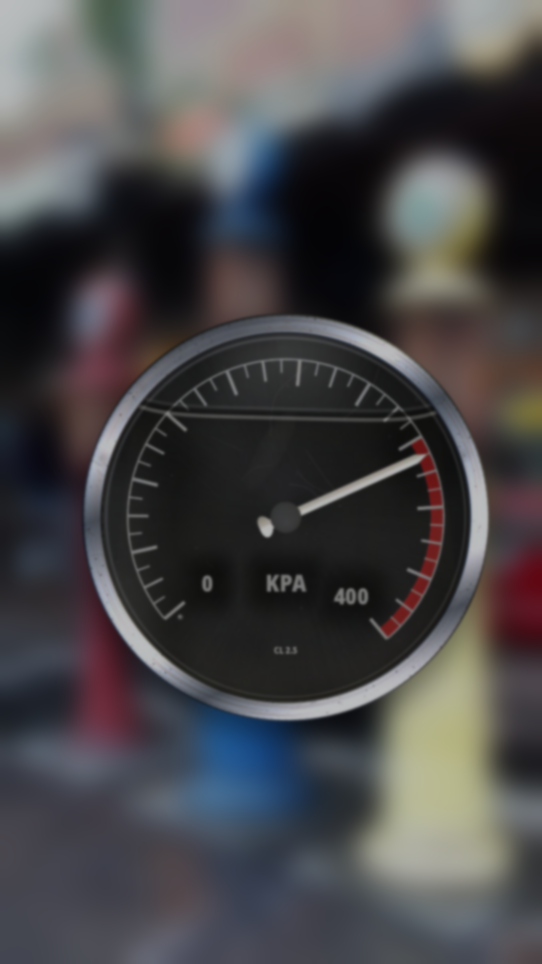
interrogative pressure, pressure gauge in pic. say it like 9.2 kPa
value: 290 kPa
